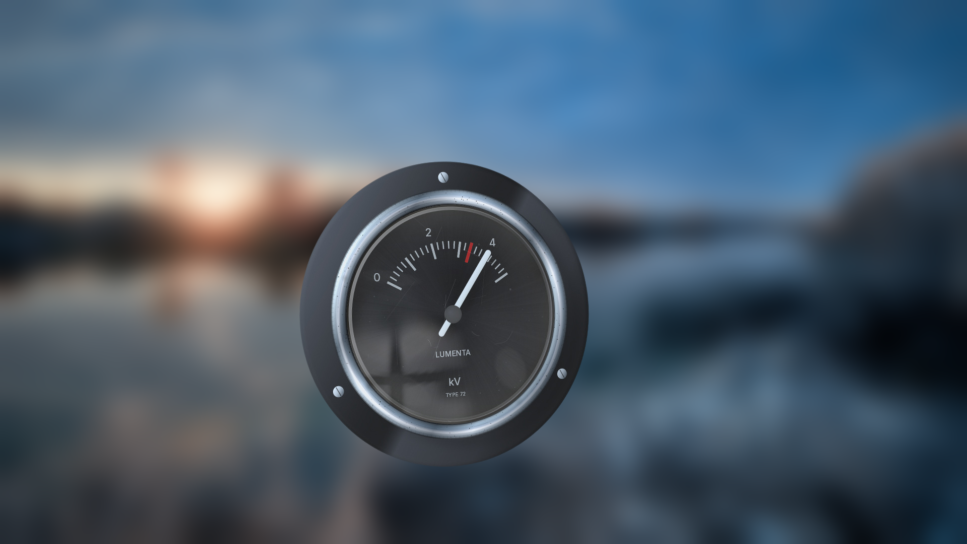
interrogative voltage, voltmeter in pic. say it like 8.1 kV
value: 4 kV
